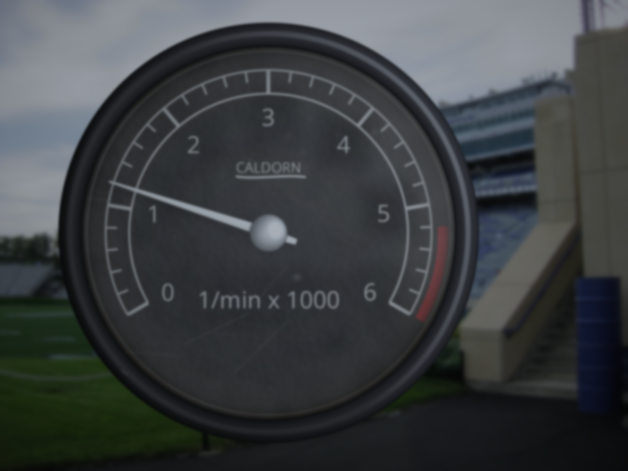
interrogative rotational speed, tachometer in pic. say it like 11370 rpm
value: 1200 rpm
